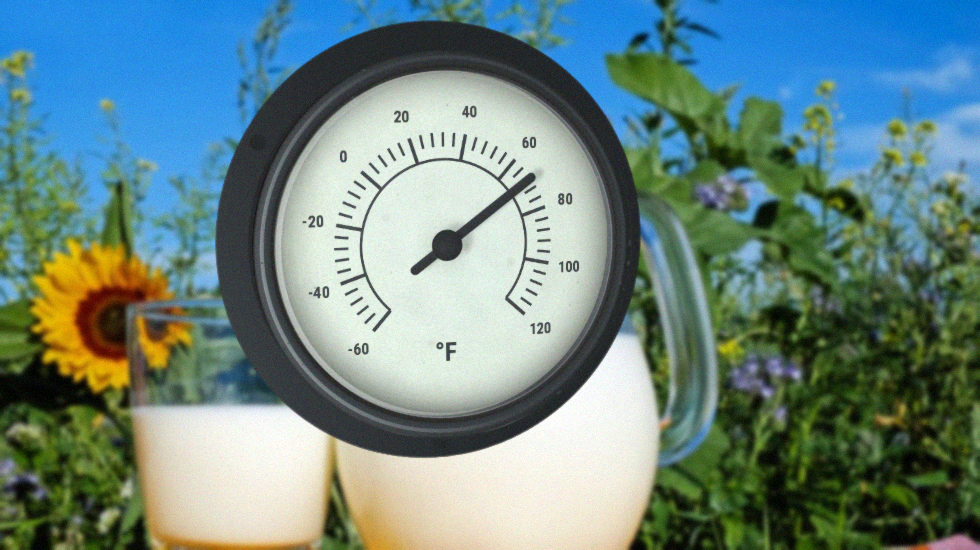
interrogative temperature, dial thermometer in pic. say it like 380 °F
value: 68 °F
